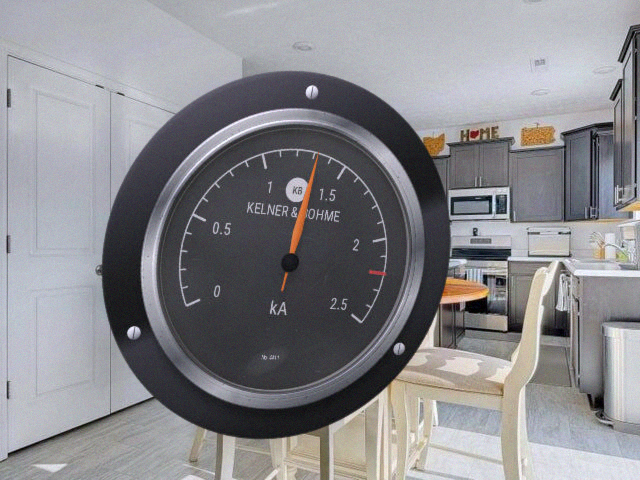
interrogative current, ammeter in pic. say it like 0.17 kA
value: 1.3 kA
